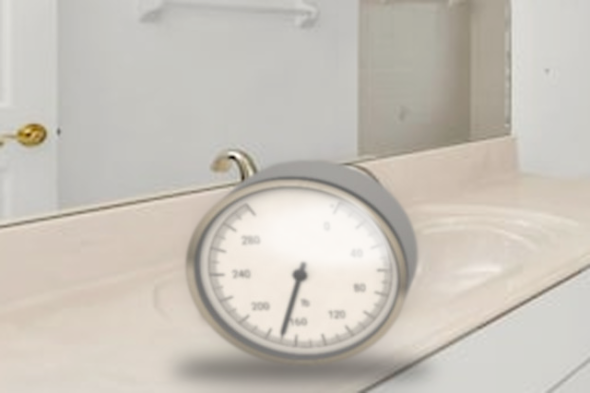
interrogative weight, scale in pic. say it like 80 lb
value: 170 lb
